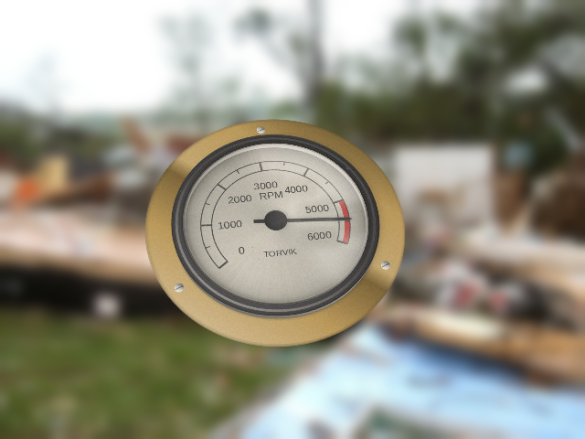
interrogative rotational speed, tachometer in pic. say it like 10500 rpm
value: 5500 rpm
